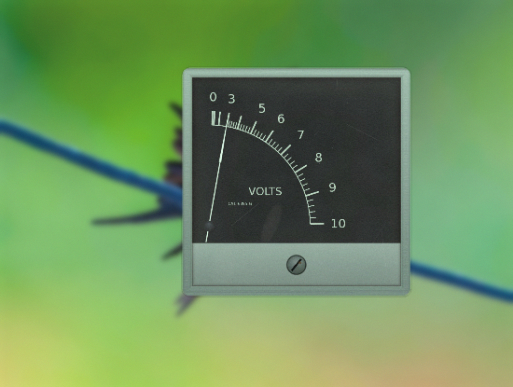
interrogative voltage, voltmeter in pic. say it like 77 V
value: 3 V
